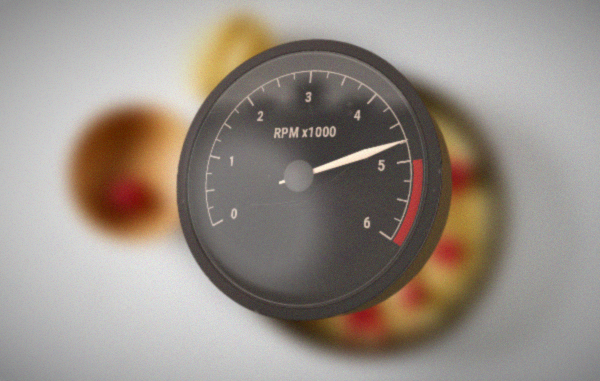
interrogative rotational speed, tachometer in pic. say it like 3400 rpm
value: 4750 rpm
